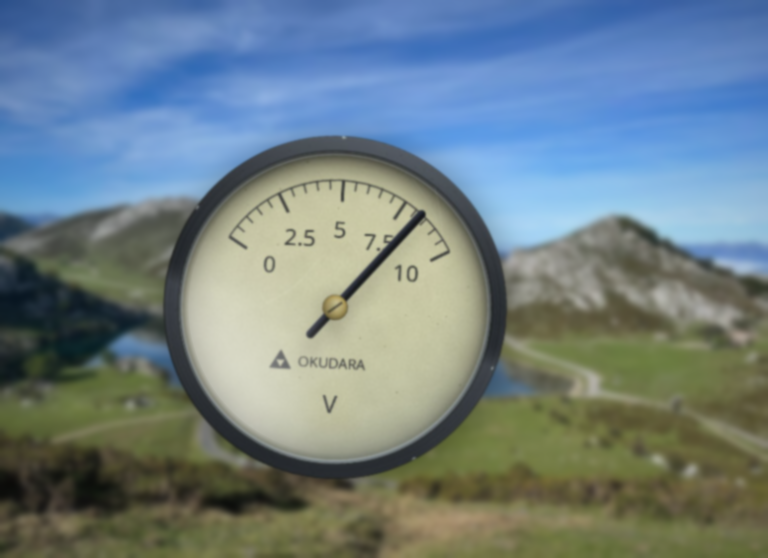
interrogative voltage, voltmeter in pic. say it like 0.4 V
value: 8.25 V
